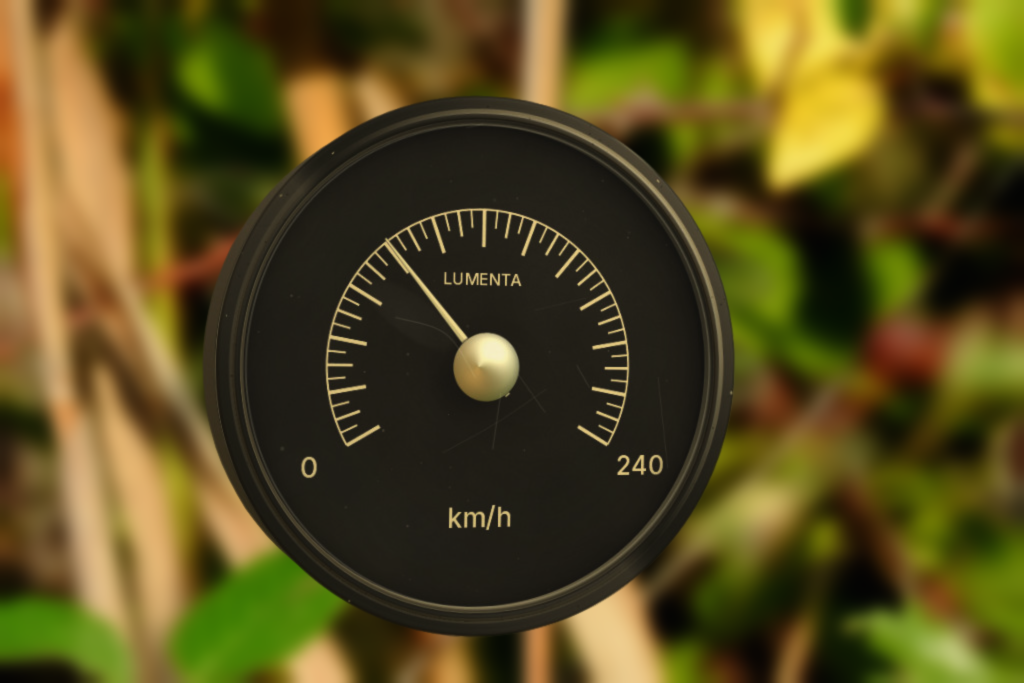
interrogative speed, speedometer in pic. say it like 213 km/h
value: 80 km/h
